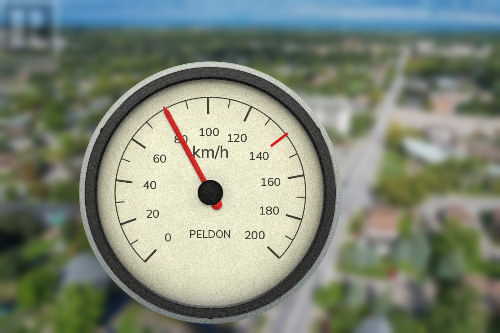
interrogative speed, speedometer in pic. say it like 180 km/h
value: 80 km/h
